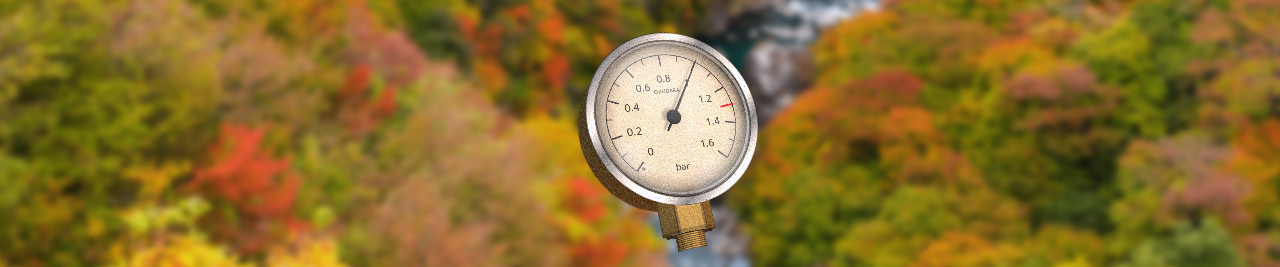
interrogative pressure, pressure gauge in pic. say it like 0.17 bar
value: 1 bar
